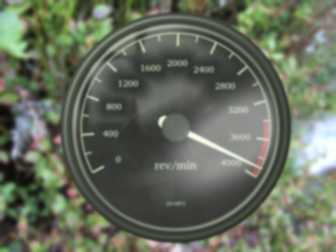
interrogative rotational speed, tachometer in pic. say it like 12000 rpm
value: 3900 rpm
